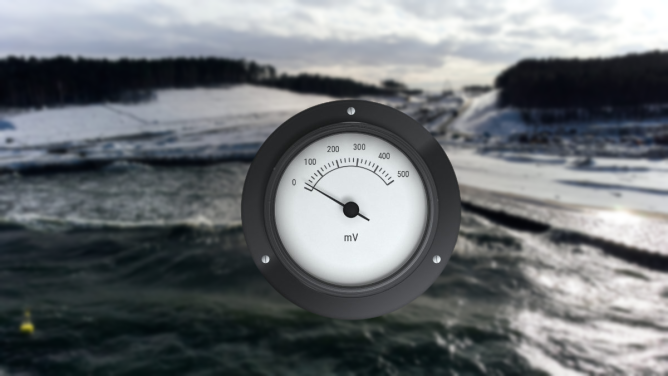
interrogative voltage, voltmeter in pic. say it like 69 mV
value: 20 mV
